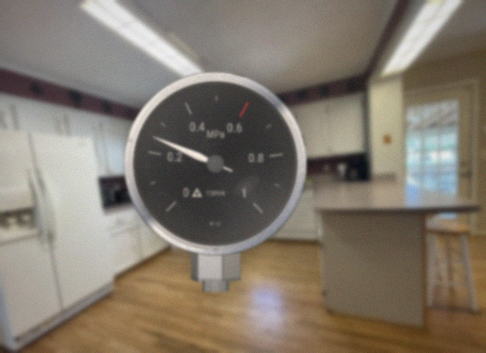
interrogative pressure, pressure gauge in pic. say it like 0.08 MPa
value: 0.25 MPa
